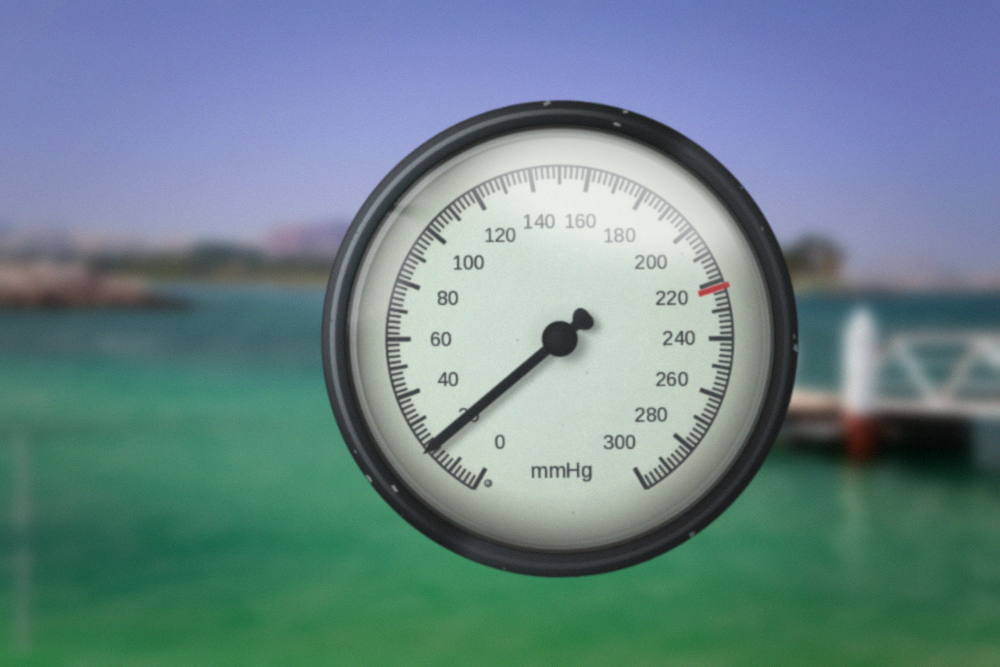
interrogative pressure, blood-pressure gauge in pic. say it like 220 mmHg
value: 20 mmHg
